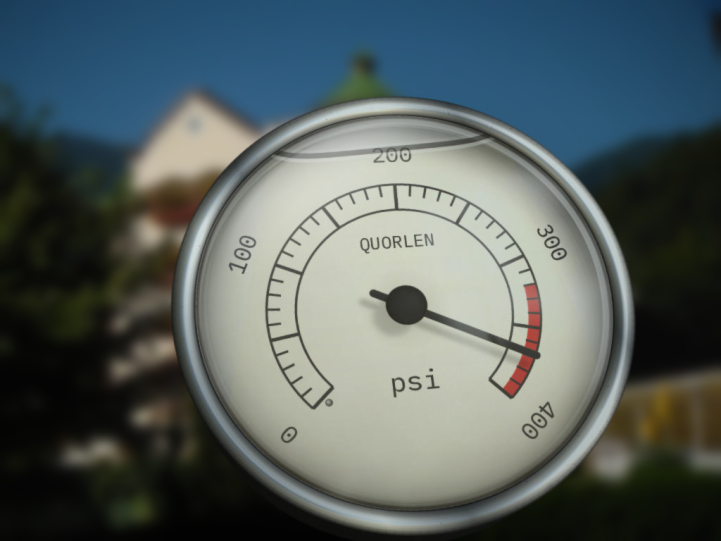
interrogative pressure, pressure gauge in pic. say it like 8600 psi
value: 370 psi
